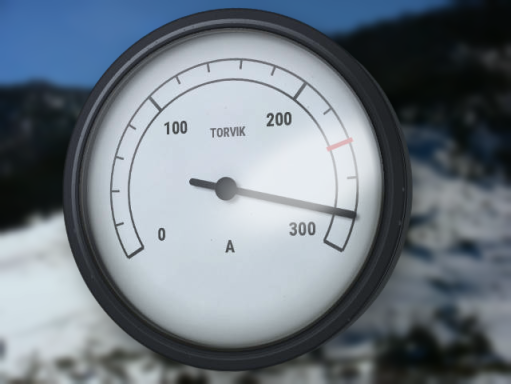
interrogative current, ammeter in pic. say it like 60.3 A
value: 280 A
